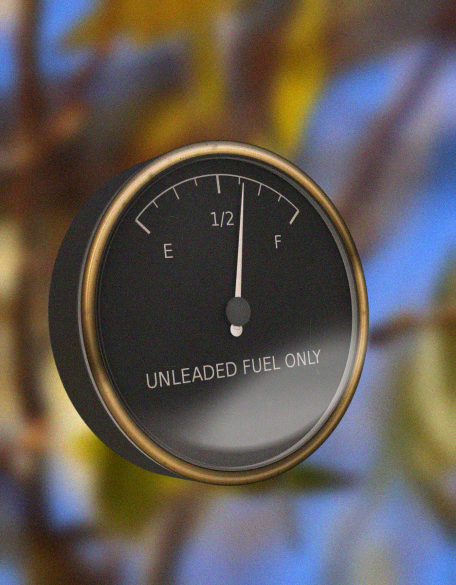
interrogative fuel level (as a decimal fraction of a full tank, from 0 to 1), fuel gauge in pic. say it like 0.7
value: 0.625
